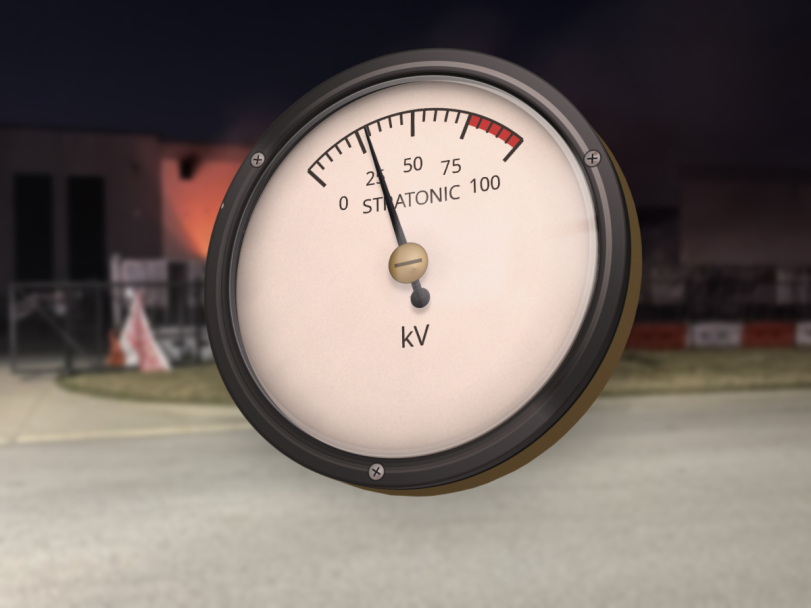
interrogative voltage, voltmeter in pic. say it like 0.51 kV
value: 30 kV
